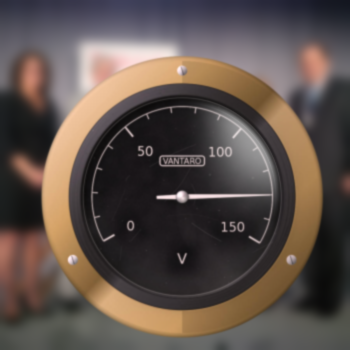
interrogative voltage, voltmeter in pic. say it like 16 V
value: 130 V
